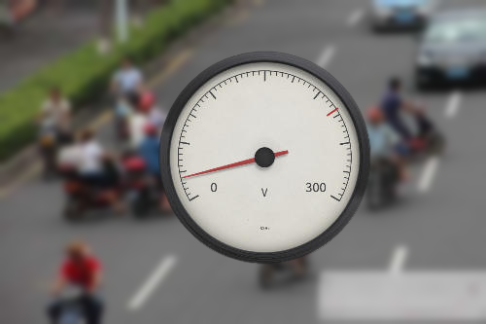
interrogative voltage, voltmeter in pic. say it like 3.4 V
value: 20 V
